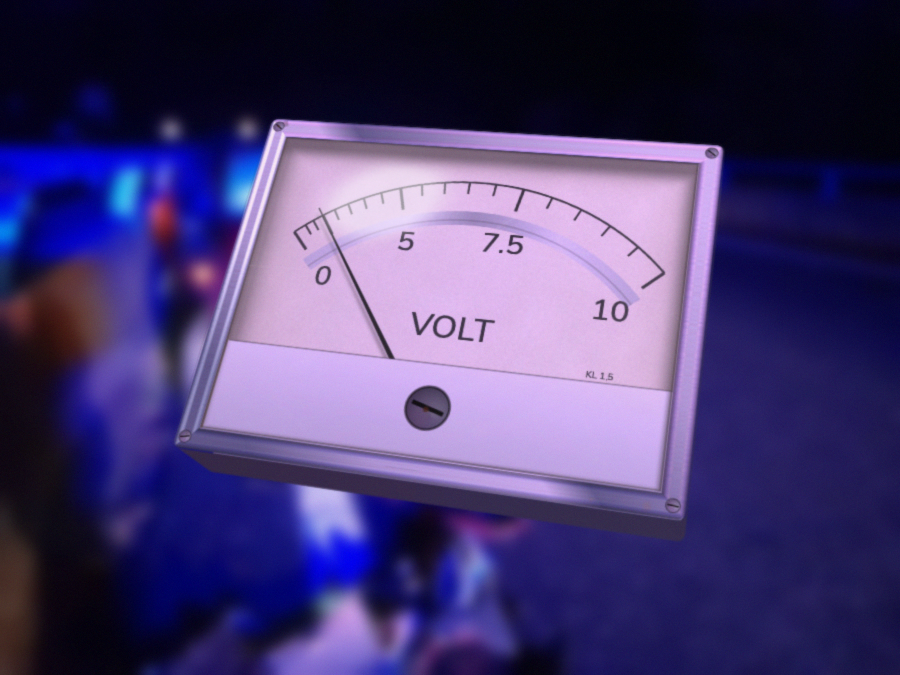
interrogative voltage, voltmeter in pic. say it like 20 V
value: 2.5 V
